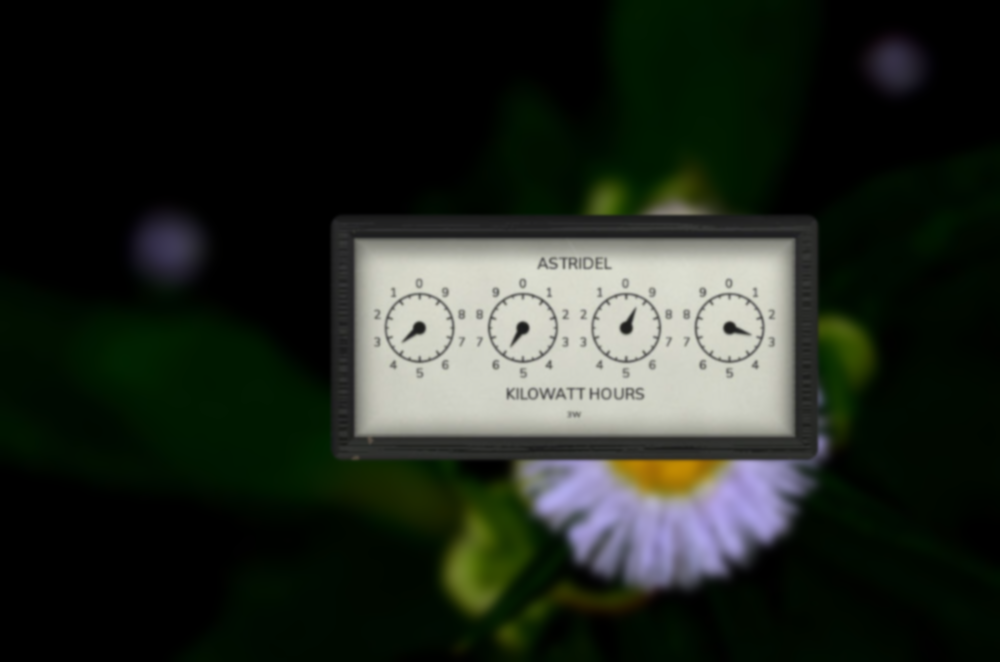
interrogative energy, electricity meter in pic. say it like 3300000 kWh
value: 3593 kWh
